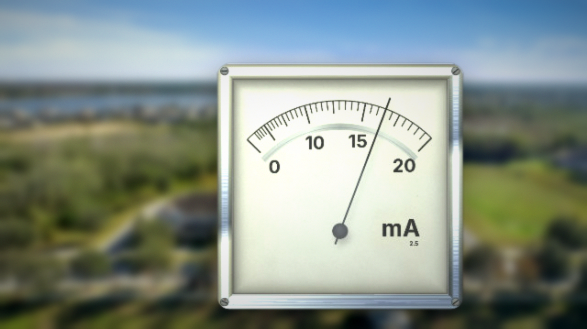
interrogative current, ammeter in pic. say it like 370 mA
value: 16.5 mA
